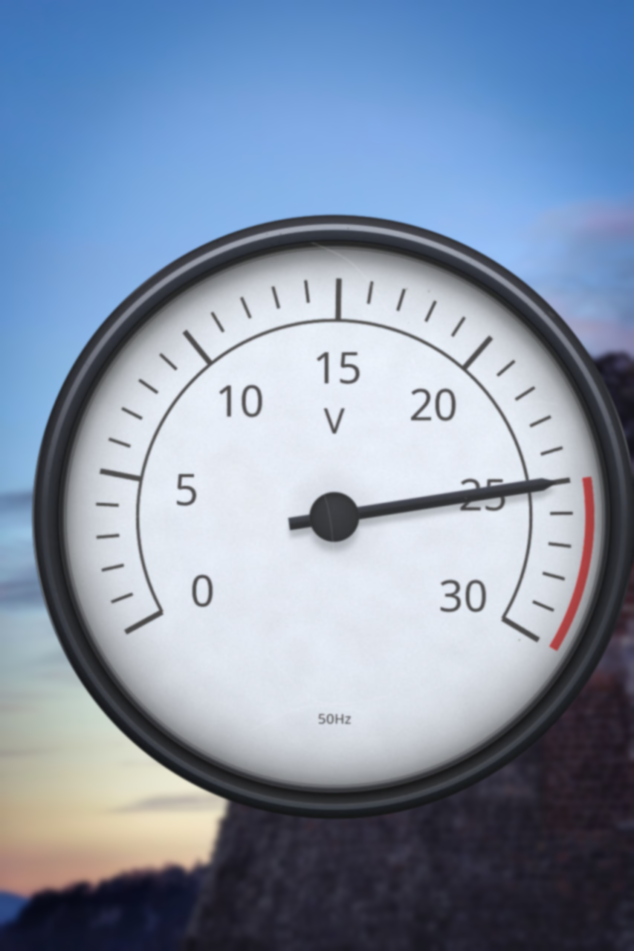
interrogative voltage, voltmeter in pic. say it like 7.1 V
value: 25 V
